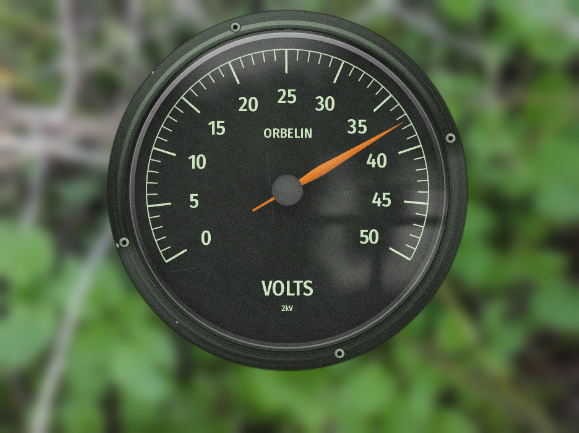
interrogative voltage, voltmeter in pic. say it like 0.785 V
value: 37.5 V
